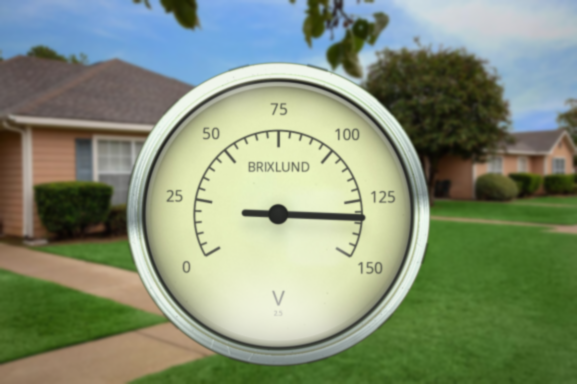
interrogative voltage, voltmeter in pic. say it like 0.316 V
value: 132.5 V
